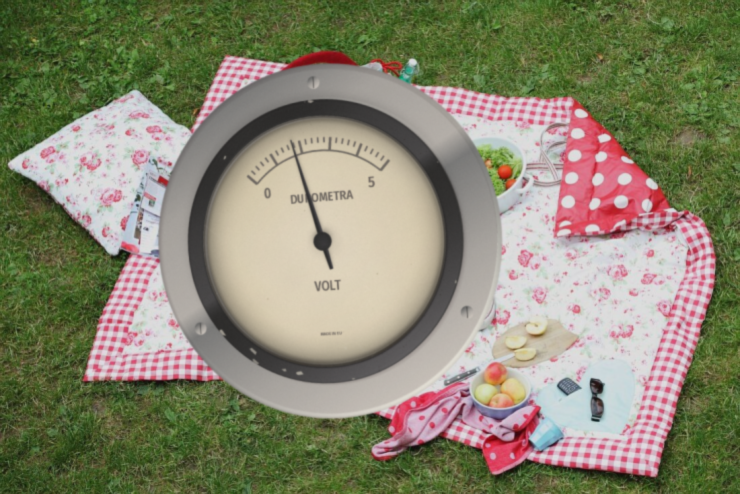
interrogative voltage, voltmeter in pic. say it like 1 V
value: 1.8 V
